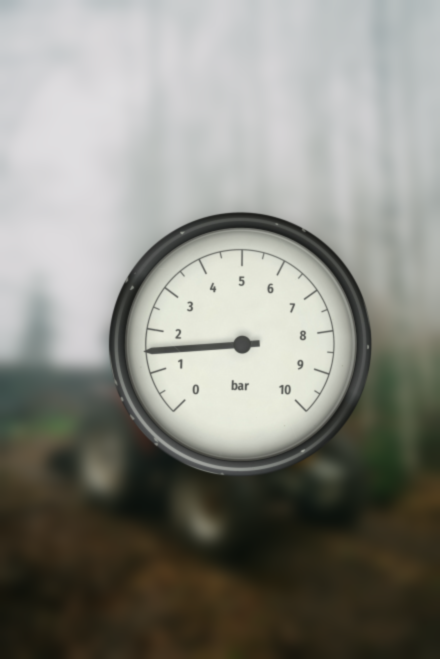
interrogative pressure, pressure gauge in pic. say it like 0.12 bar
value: 1.5 bar
